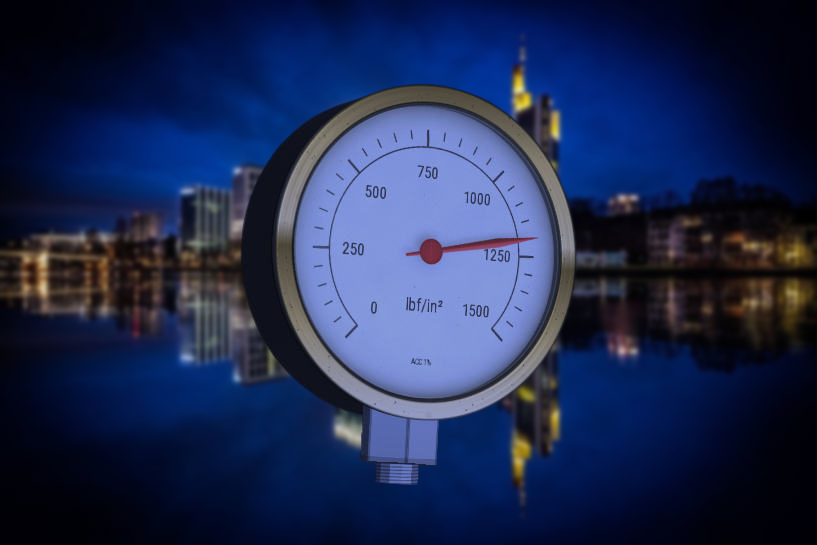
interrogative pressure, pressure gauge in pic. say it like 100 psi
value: 1200 psi
